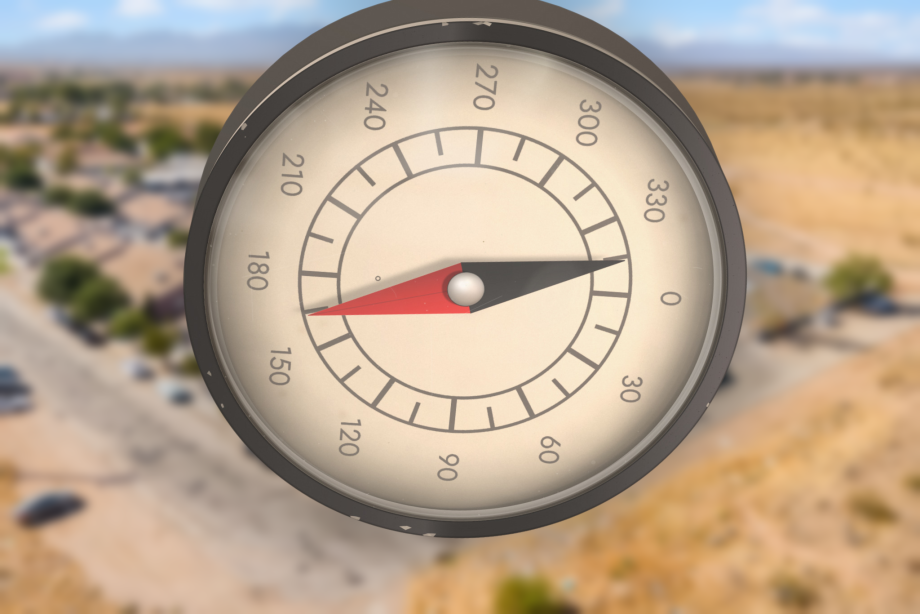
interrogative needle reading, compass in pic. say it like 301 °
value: 165 °
